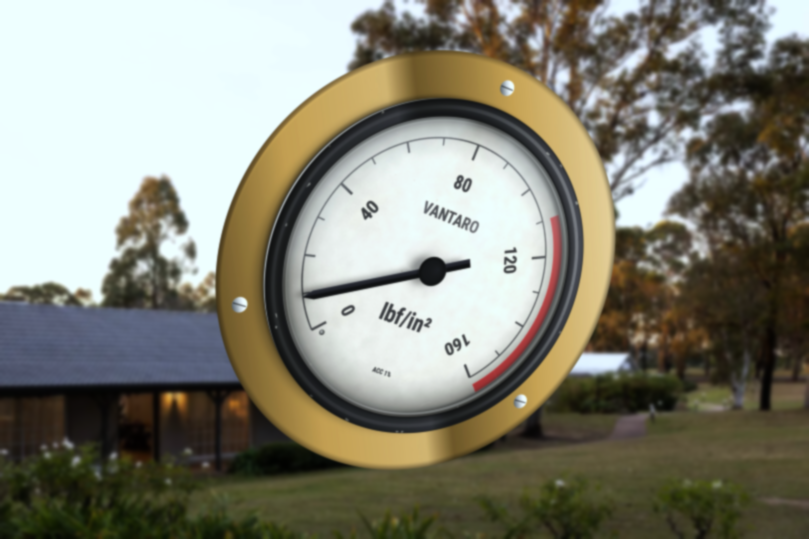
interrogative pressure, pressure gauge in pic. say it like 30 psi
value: 10 psi
